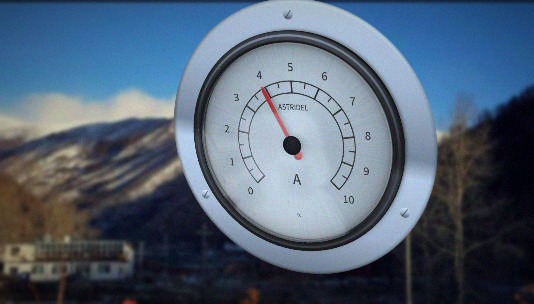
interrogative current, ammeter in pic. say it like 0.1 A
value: 4 A
